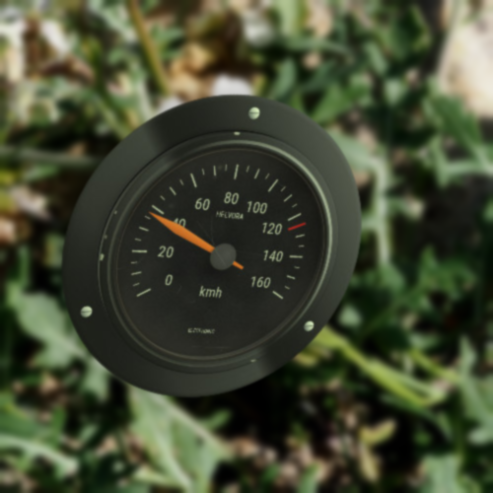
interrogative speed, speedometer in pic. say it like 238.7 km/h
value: 37.5 km/h
